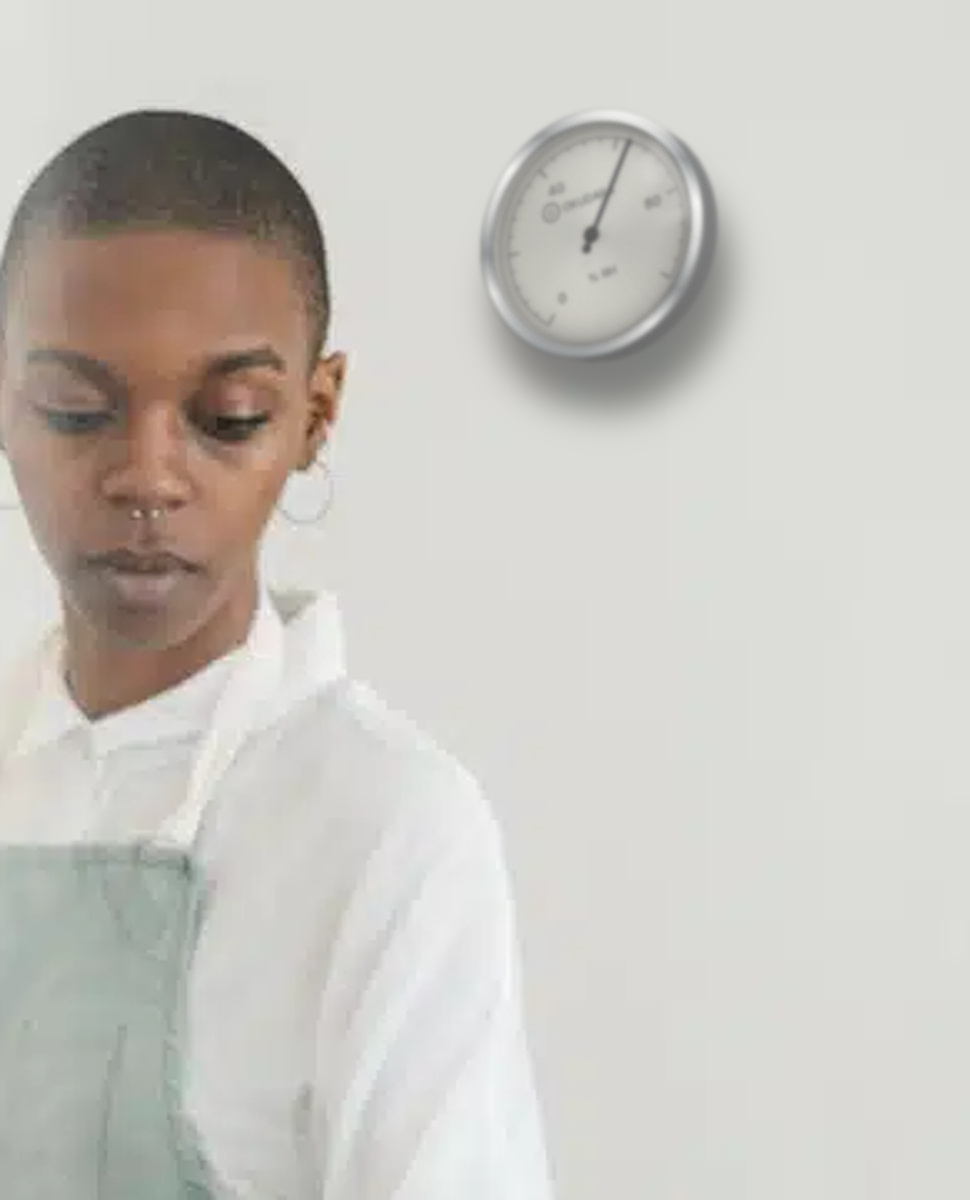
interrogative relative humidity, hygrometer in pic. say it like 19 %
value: 64 %
